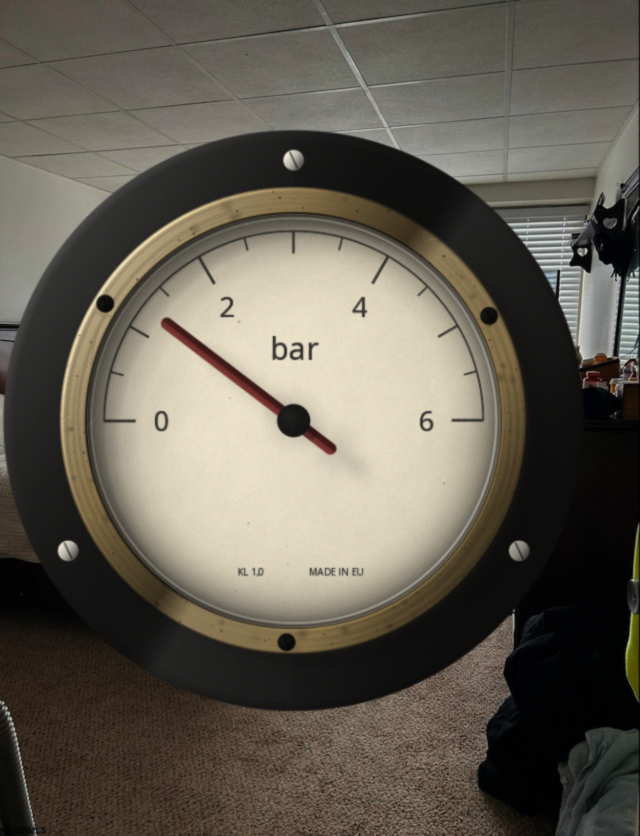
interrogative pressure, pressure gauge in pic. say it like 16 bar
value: 1.25 bar
